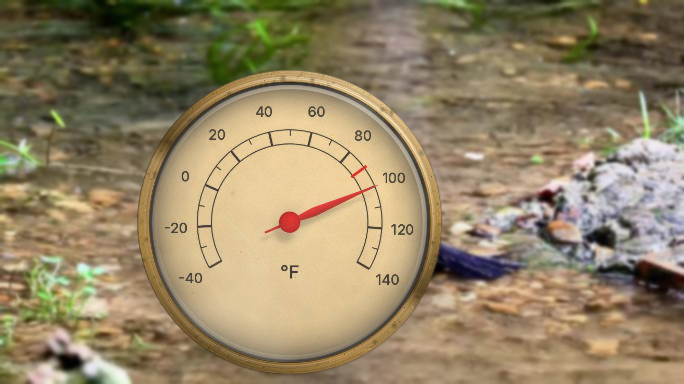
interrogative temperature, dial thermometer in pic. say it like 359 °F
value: 100 °F
